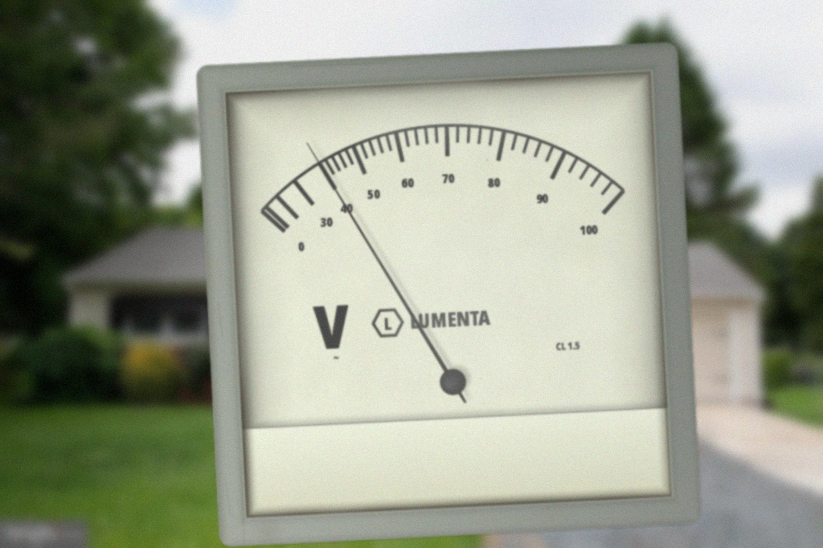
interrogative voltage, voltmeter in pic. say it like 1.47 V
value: 40 V
